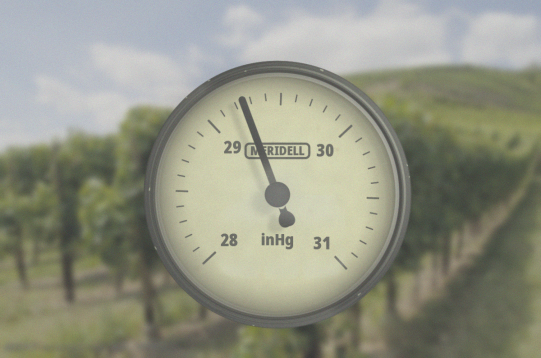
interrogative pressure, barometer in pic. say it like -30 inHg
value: 29.25 inHg
